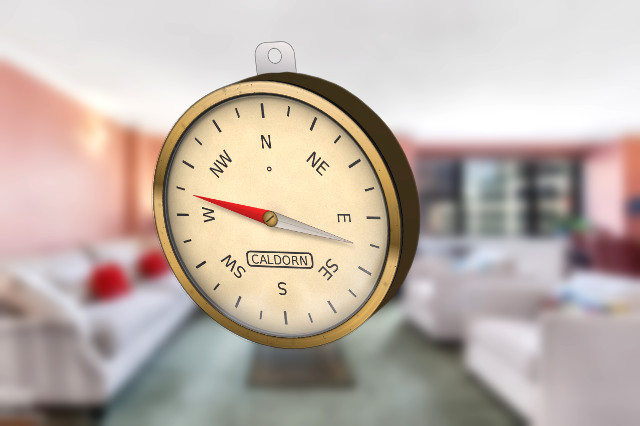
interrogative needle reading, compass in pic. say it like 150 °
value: 285 °
